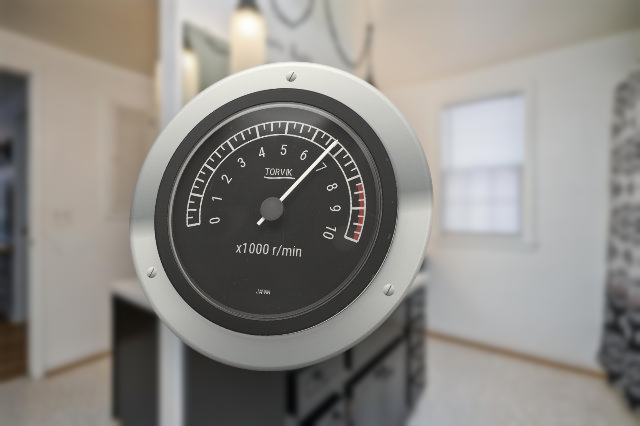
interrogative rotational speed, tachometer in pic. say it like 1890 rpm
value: 6750 rpm
